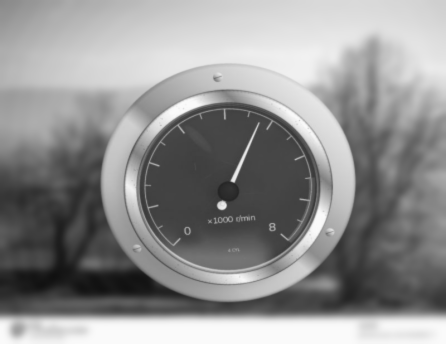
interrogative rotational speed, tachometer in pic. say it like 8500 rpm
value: 4750 rpm
